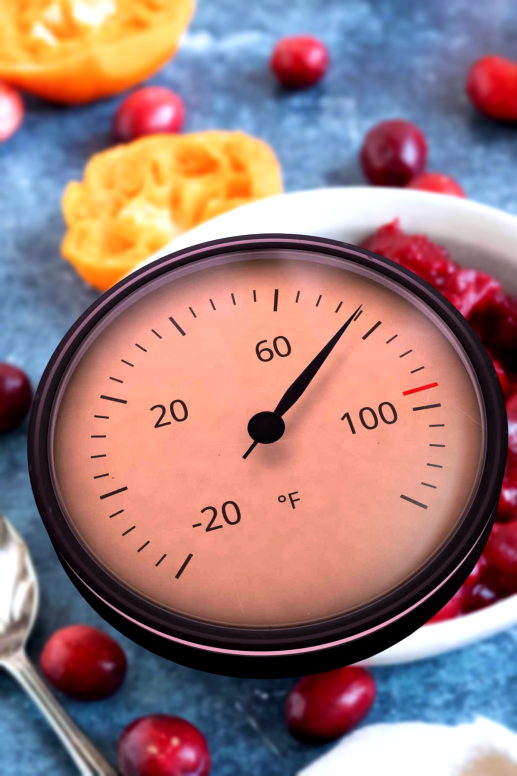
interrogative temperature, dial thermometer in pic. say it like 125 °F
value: 76 °F
